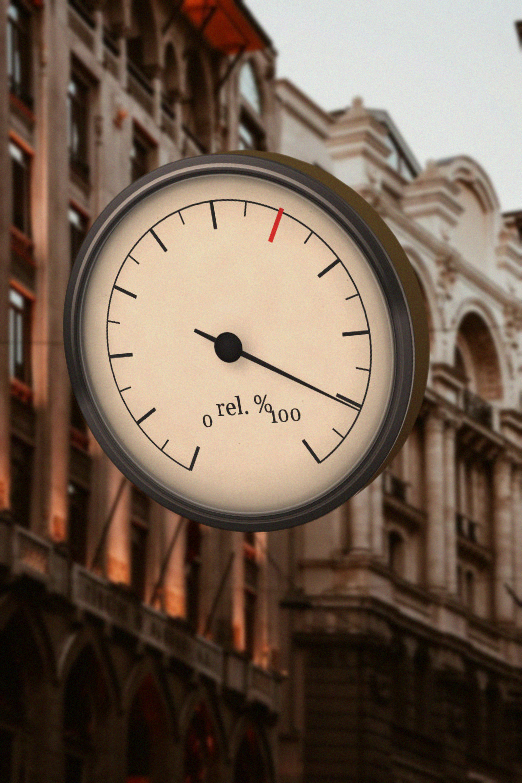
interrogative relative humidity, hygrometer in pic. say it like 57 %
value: 90 %
